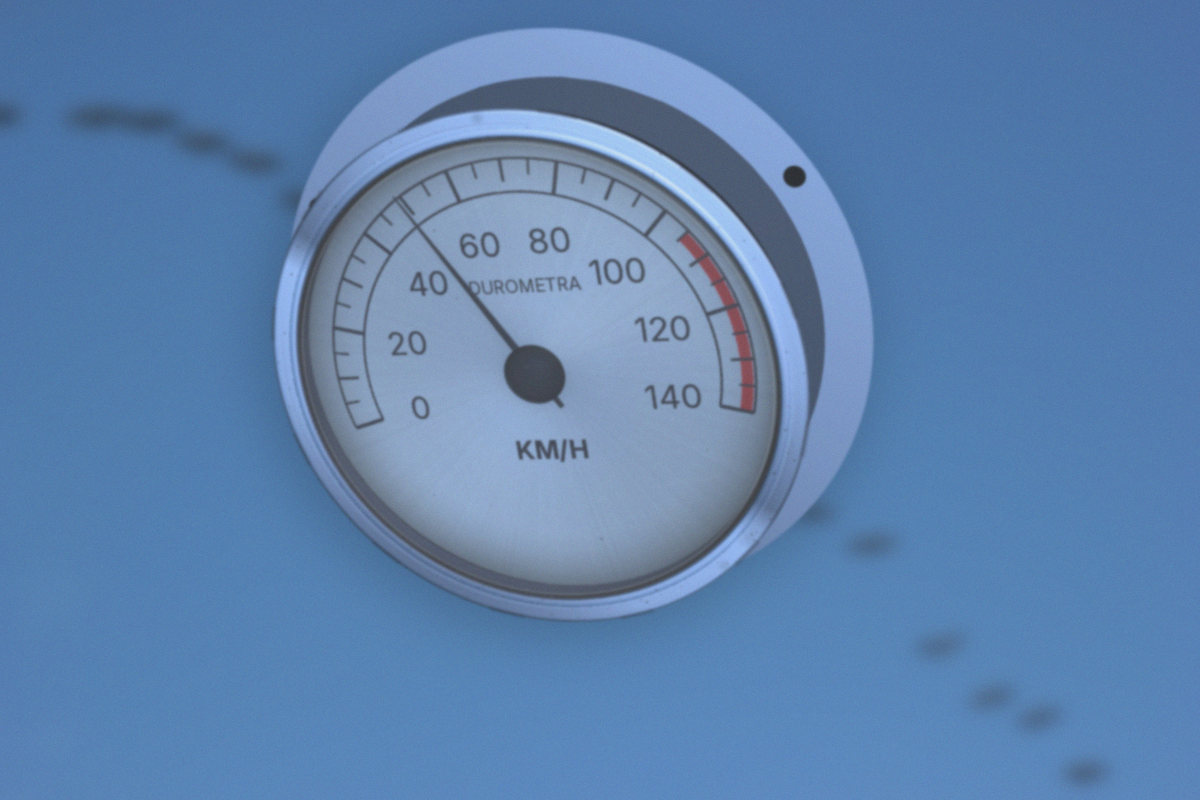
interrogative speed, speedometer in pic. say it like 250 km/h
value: 50 km/h
